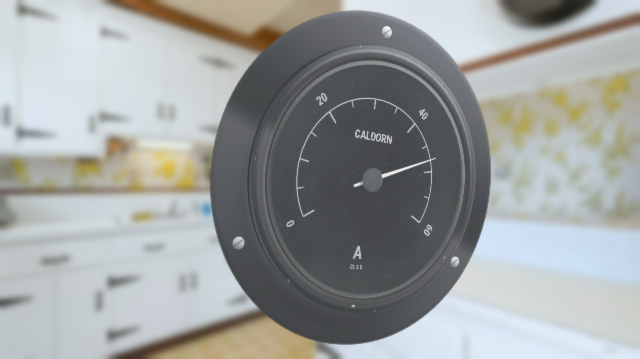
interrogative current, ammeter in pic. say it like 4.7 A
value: 47.5 A
